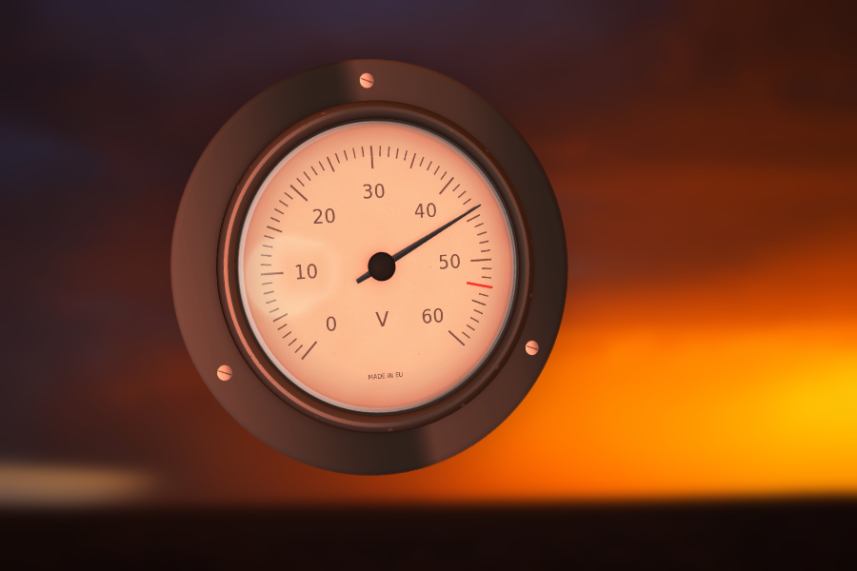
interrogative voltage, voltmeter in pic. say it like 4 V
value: 44 V
